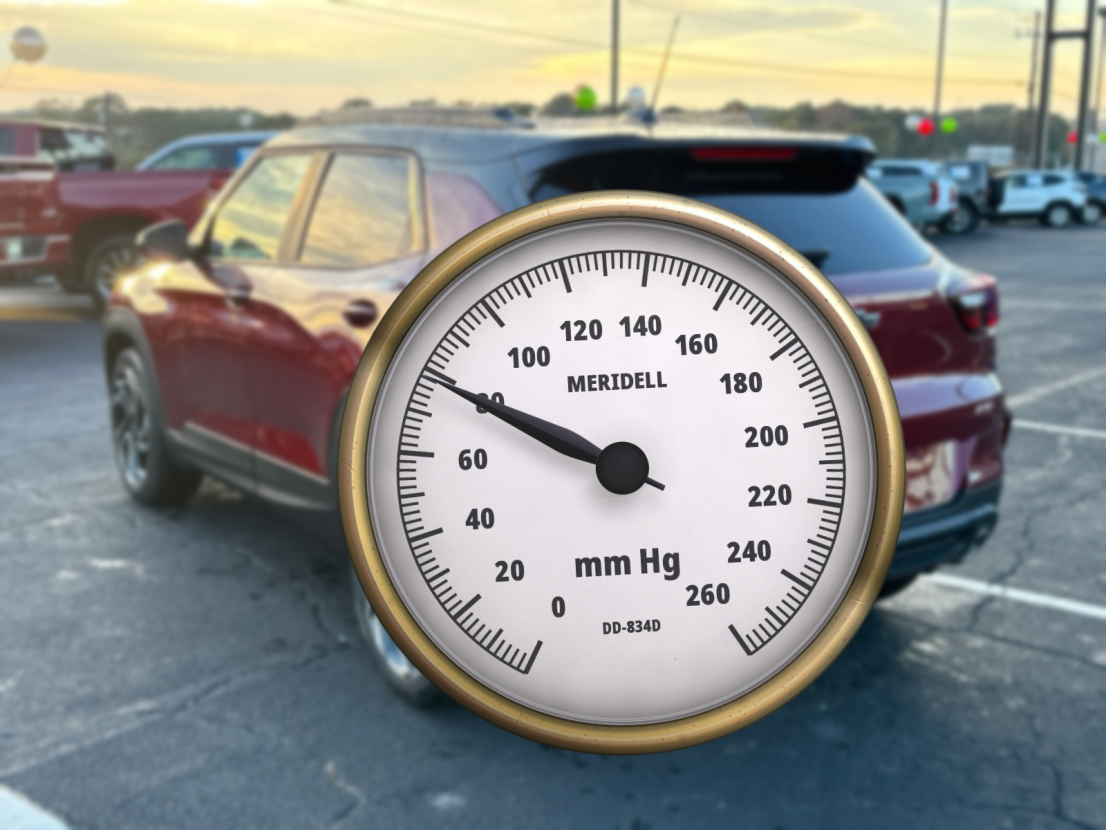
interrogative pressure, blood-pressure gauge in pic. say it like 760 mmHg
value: 78 mmHg
